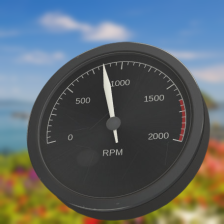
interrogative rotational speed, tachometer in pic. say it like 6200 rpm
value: 850 rpm
